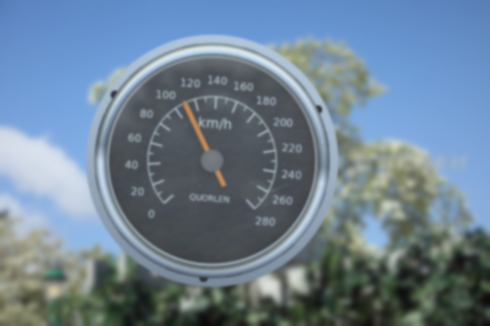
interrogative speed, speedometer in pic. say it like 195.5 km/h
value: 110 km/h
